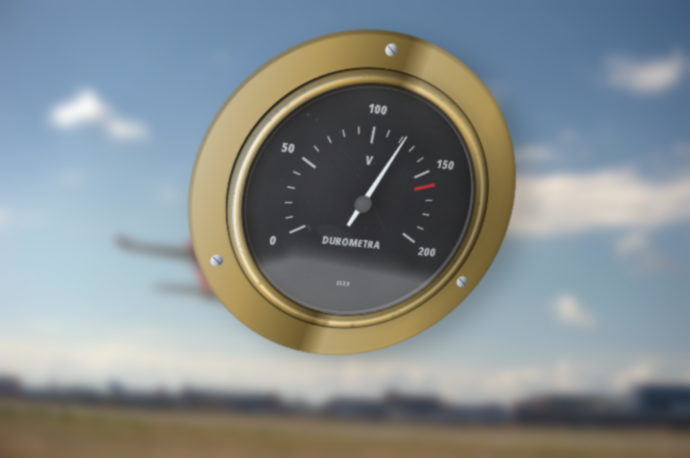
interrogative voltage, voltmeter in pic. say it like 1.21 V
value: 120 V
